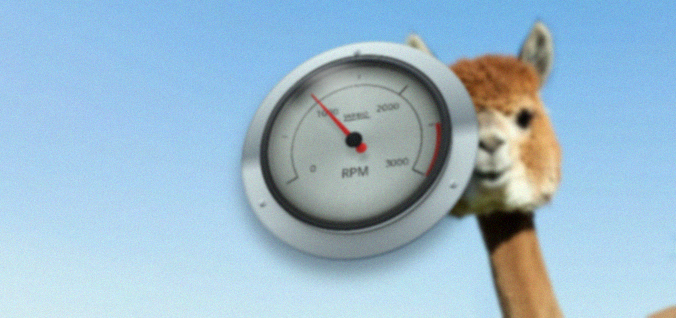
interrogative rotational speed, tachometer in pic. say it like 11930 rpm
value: 1000 rpm
